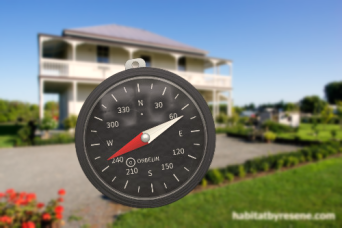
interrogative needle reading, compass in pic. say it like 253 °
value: 247.5 °
